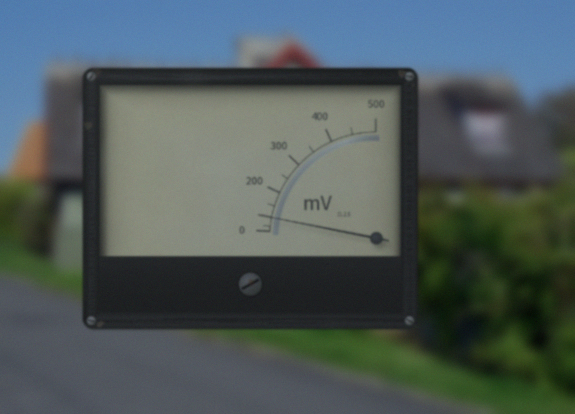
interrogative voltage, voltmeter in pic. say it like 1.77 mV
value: 100 mV
